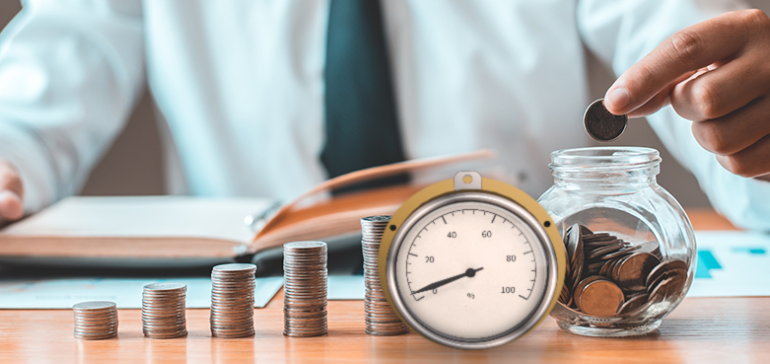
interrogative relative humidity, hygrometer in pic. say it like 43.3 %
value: 4 %
